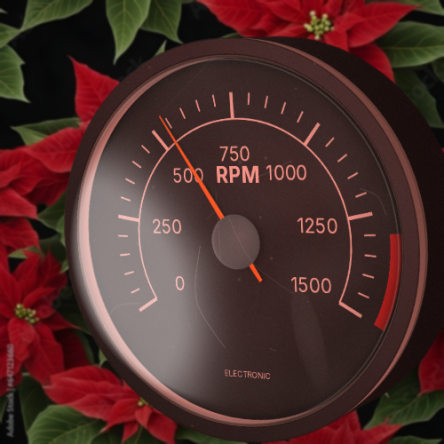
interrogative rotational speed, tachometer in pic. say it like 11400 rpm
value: 550 rpm
